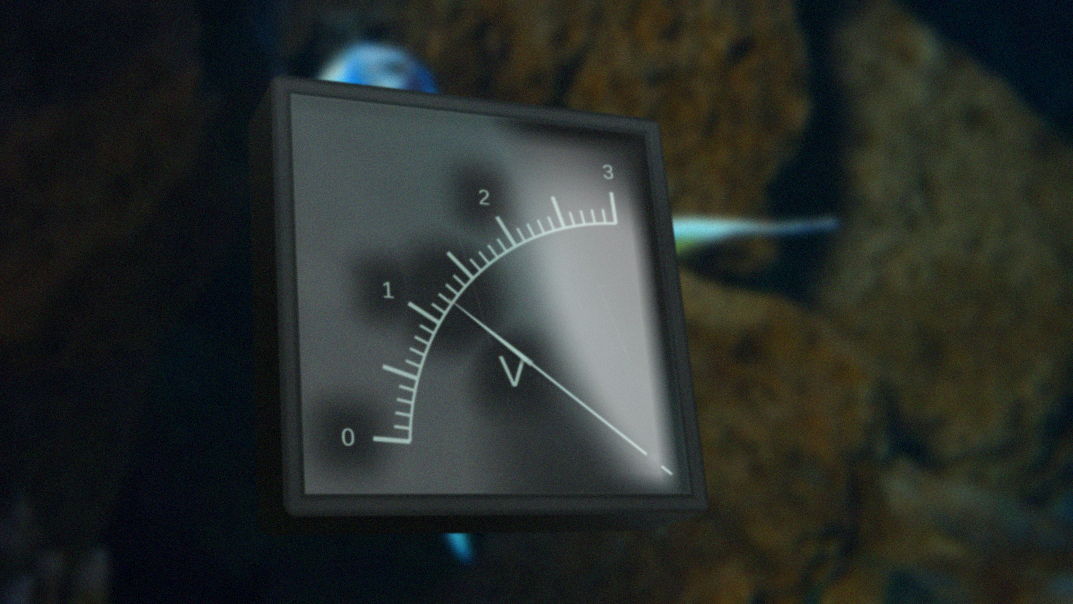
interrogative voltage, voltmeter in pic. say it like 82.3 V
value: 1.2 V
